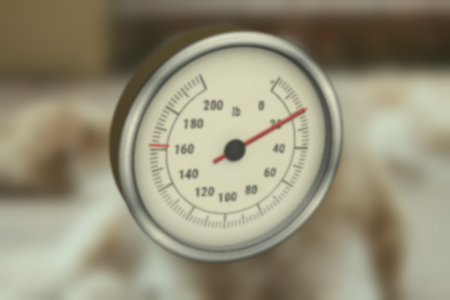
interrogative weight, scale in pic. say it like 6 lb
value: 20 lb
